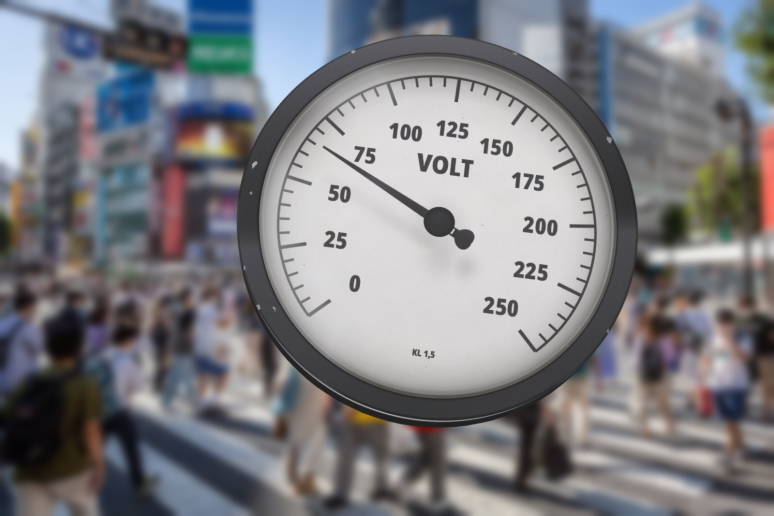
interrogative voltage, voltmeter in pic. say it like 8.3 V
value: 65 V
